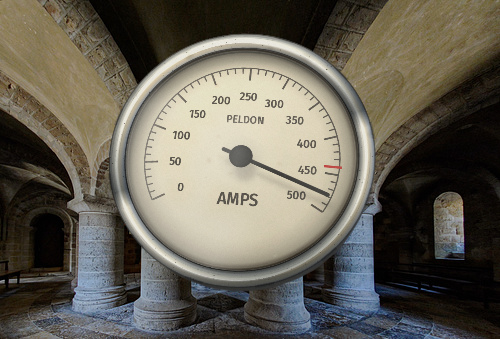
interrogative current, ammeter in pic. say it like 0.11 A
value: 480 A
